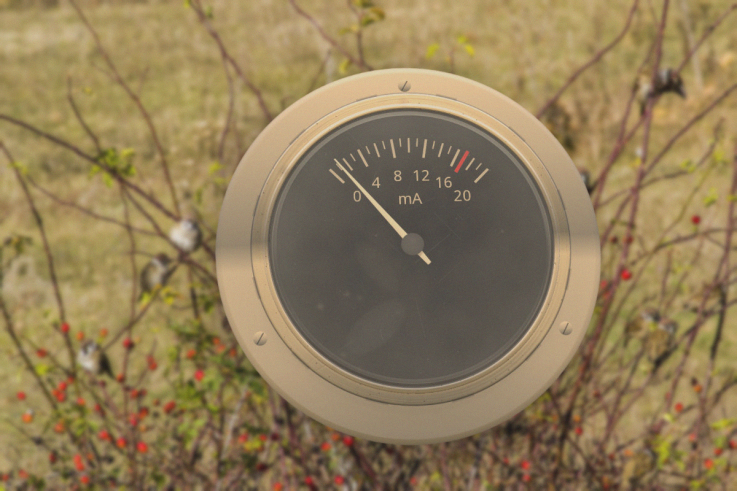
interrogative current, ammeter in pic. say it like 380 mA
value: 1 mA
